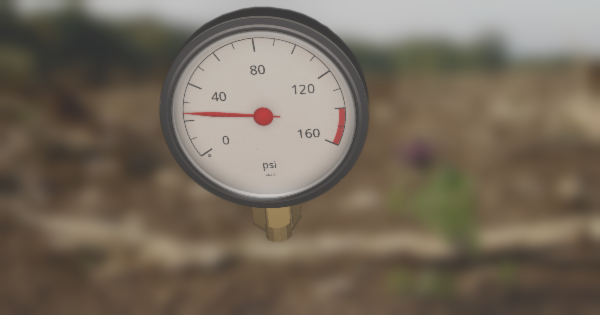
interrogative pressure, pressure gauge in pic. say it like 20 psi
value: 25 psi
